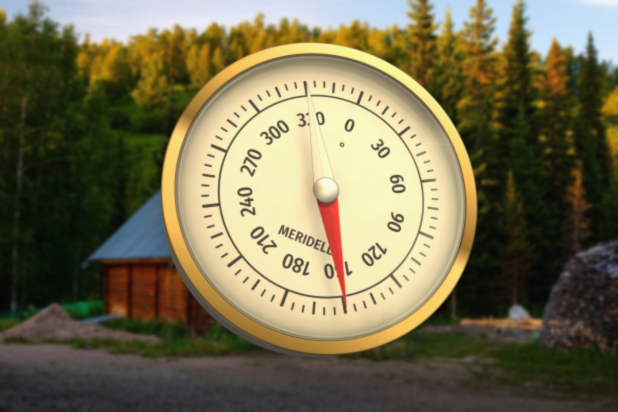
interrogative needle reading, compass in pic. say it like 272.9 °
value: 150 °
